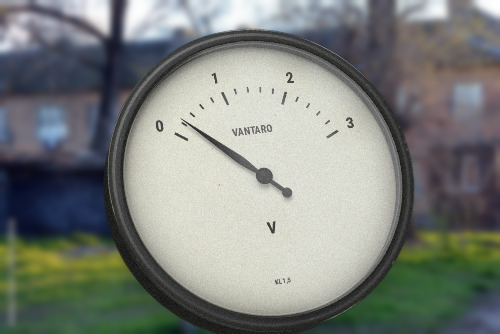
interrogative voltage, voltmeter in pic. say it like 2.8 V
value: 0.2 V
